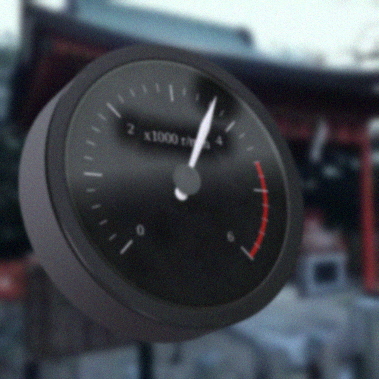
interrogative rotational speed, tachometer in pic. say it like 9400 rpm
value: 3600 rpm
